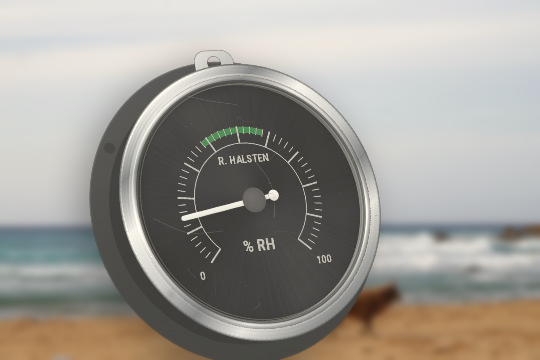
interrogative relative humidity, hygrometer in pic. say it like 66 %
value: 14 %
